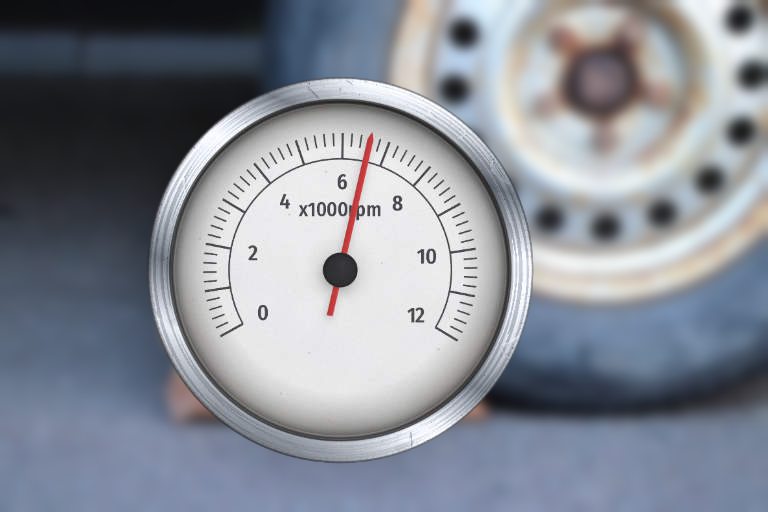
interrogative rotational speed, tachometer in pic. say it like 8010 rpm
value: 6600 rpm
